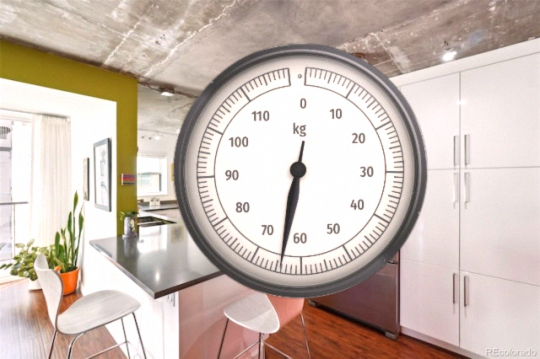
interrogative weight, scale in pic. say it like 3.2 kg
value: 64 kg
